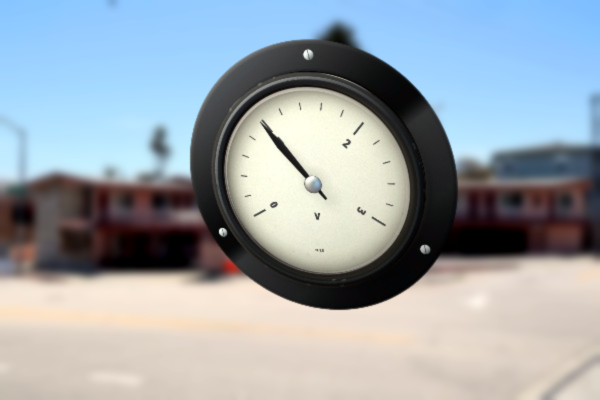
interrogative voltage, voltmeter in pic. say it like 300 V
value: 1 V
